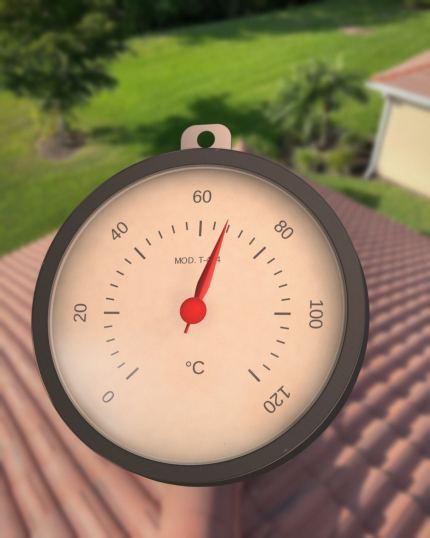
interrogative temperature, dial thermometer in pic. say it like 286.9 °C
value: 68 °C
